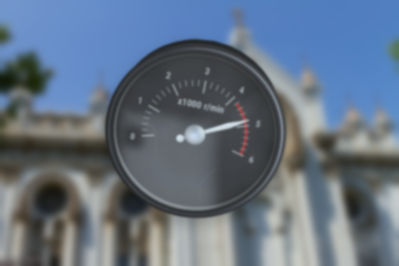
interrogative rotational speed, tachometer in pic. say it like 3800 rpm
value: 4800 rpm
